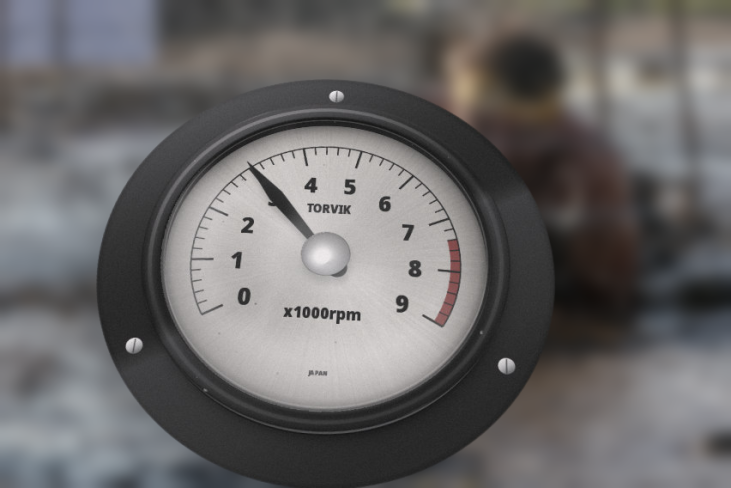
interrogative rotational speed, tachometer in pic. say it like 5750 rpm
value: 3000 rpm
